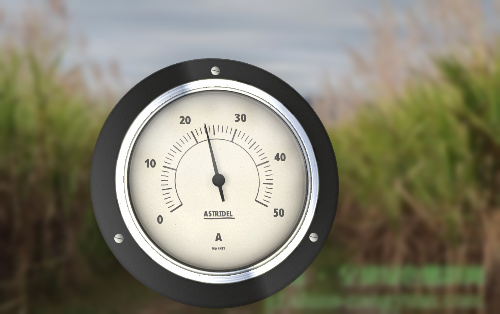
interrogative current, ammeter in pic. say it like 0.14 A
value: 23 A
